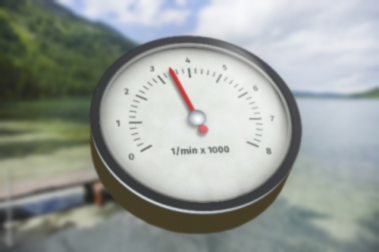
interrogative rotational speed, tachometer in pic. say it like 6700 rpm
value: 3400 rpm
